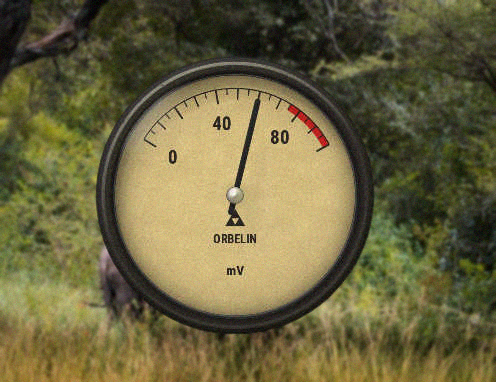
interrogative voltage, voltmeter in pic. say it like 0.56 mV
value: 60 mV
